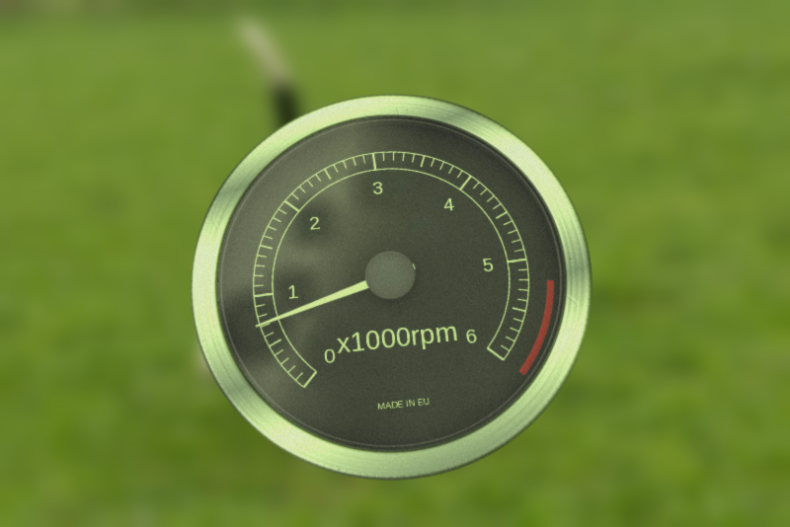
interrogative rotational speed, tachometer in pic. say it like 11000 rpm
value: 700 rpm
